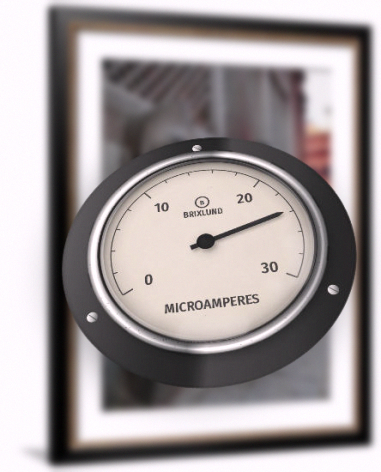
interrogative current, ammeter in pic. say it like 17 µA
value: 24 µA
